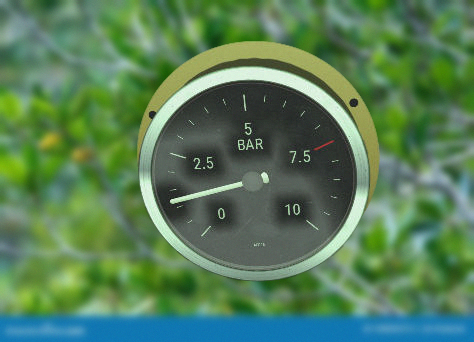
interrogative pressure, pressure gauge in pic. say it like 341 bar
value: 1.25 bar
